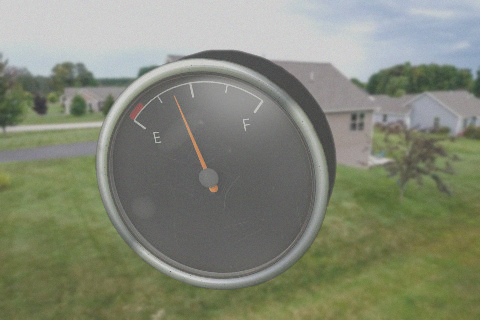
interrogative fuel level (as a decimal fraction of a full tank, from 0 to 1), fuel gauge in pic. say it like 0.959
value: 0.375
